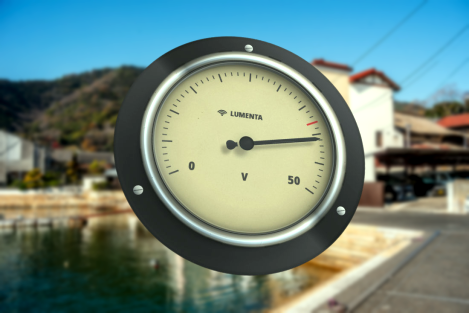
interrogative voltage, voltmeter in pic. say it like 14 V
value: 41 V
